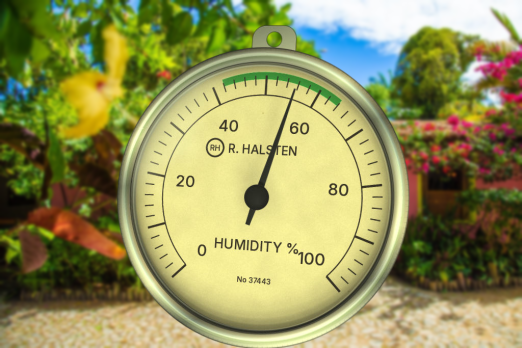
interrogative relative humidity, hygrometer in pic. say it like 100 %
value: 56 %
